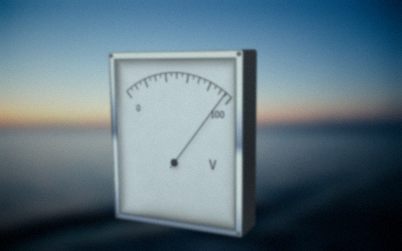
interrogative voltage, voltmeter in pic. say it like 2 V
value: 95 V
